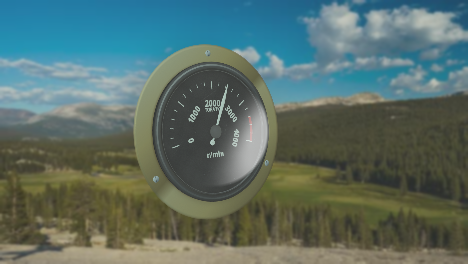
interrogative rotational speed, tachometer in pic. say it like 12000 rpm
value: 2400 rpm
